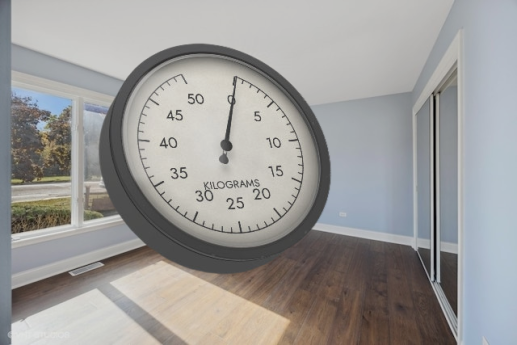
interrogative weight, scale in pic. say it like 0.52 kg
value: 0 kg
